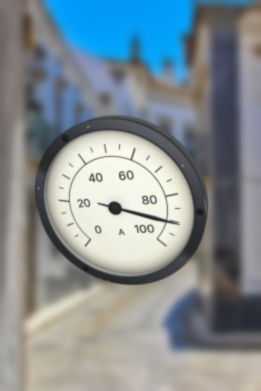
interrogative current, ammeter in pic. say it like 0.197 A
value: 90 A
